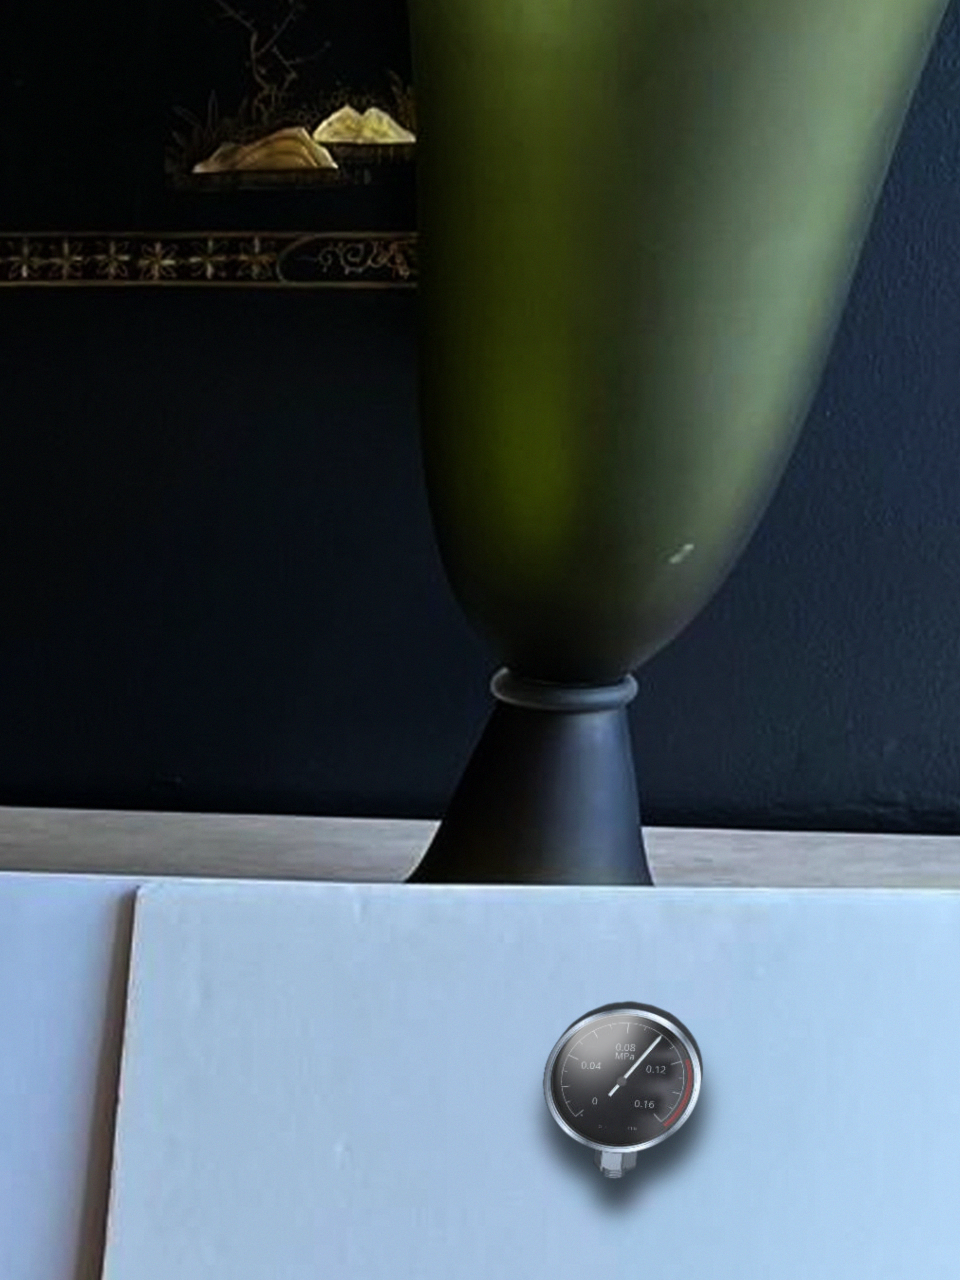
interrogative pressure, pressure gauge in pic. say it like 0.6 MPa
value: 0.1 MPa
